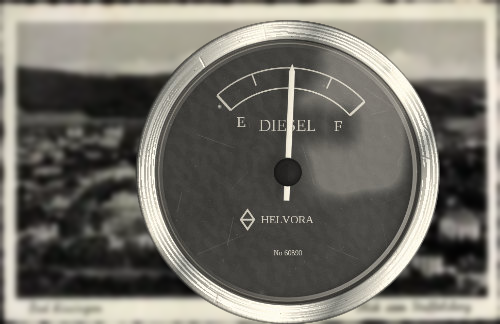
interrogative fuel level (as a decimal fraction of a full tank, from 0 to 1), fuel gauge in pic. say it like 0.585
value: 0.5
